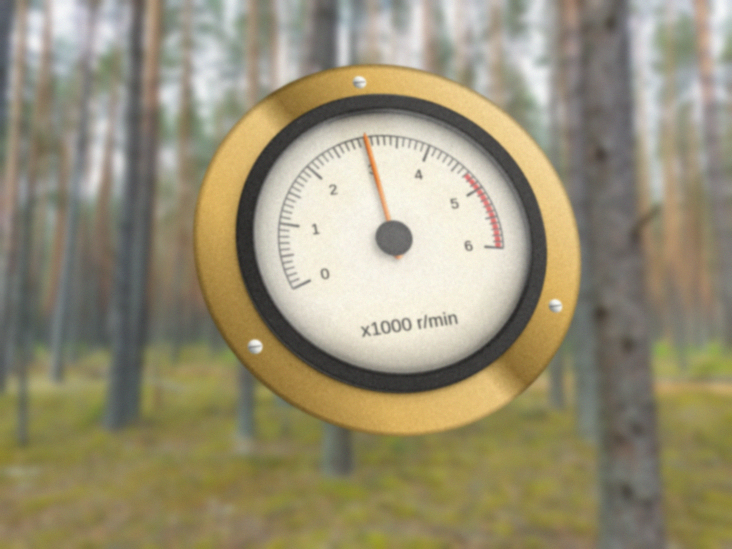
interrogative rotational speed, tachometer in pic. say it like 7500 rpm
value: 3000 rpm
